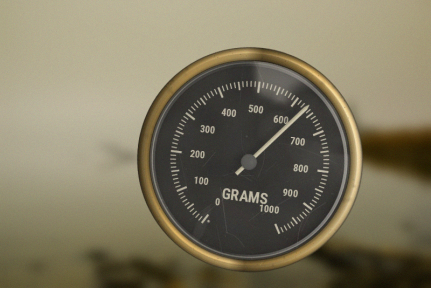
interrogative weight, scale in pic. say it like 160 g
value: 630 g
